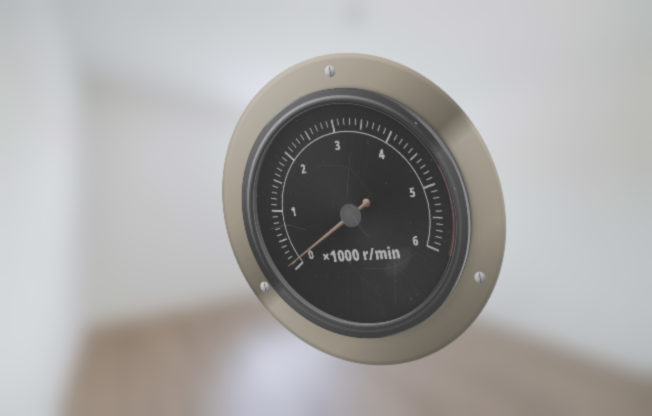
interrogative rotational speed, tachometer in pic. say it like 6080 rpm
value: 100 rpm
